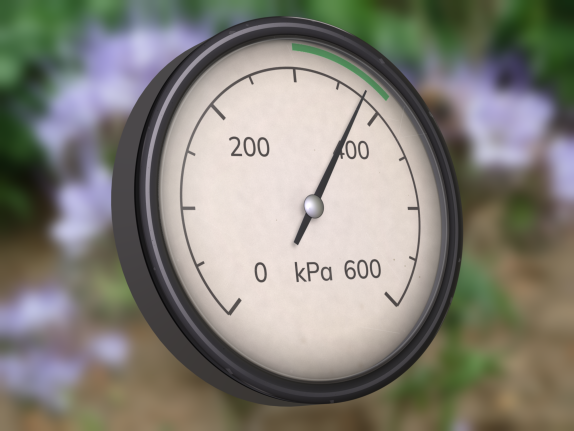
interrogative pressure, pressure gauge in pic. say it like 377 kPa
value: 375 kPa
